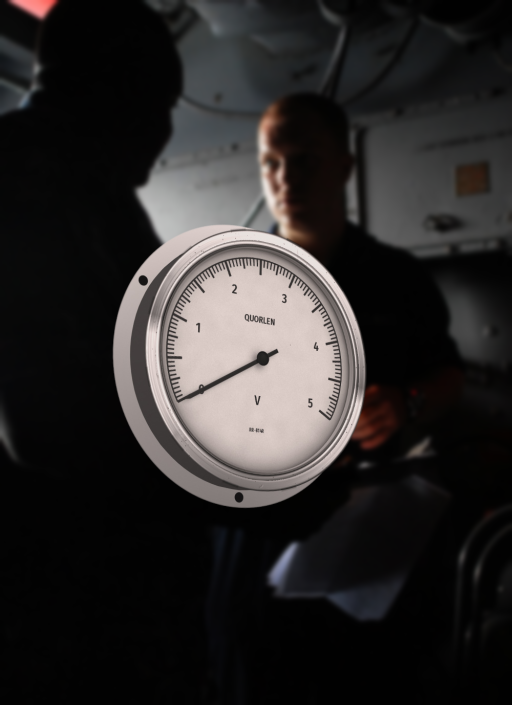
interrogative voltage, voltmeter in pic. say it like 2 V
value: 0 V
